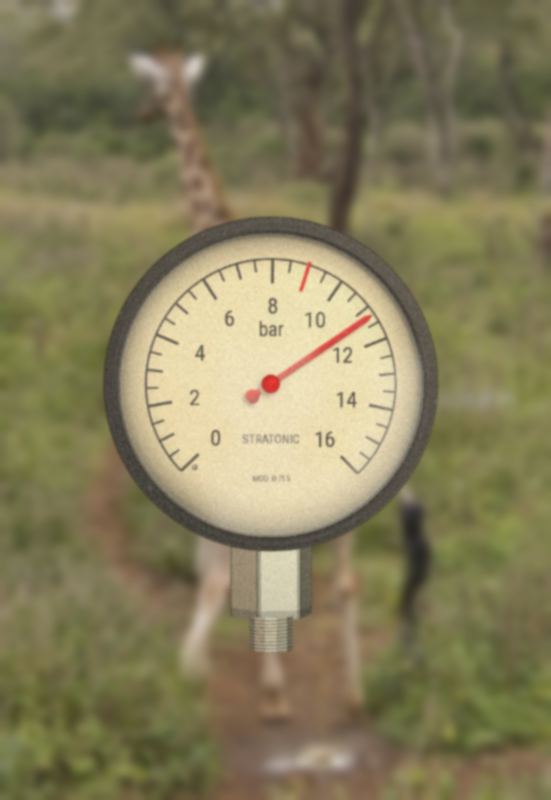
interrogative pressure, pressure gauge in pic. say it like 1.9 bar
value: 11.25 bar
